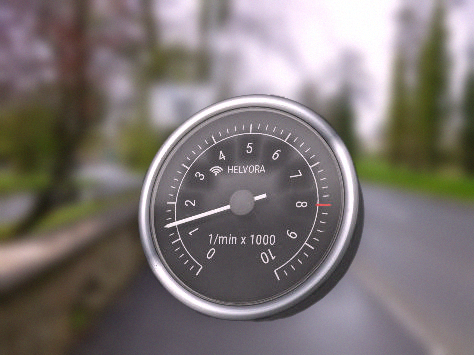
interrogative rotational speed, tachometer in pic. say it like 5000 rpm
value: 1400 rpm
